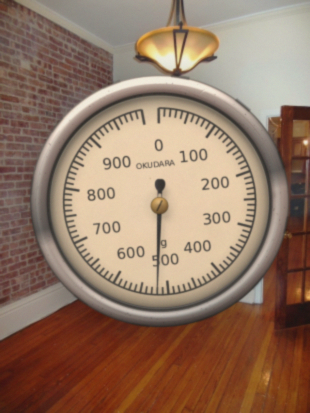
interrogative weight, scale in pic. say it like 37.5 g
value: 520 g
